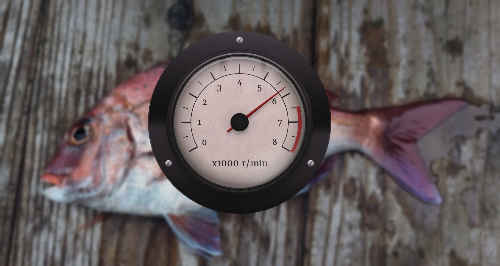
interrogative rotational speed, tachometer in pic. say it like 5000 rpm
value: 5750 rpm
